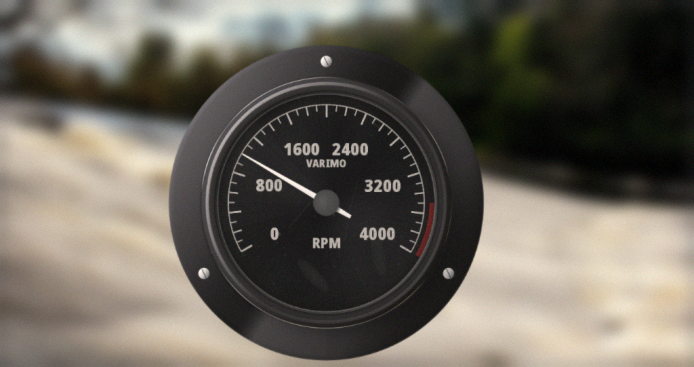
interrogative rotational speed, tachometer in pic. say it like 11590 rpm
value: 1000 rpm
